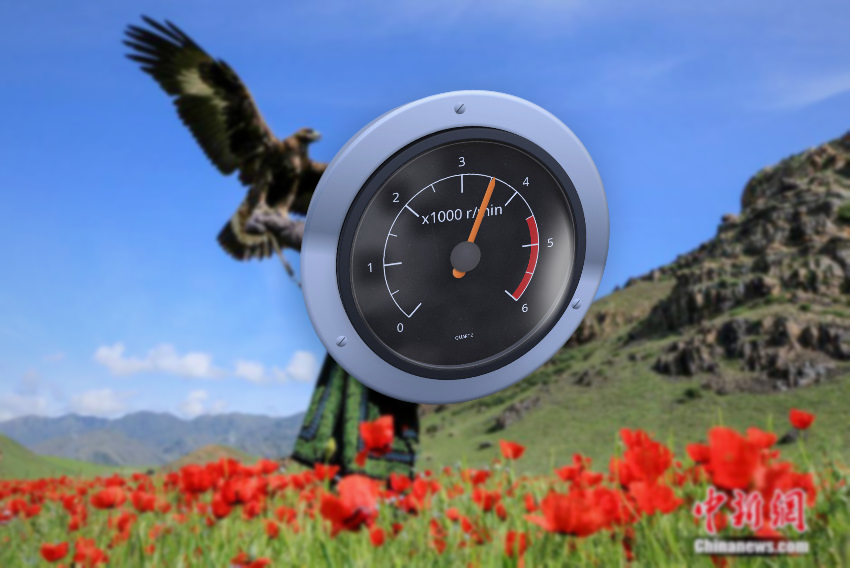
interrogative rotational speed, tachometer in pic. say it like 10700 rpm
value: 3500 rpm
